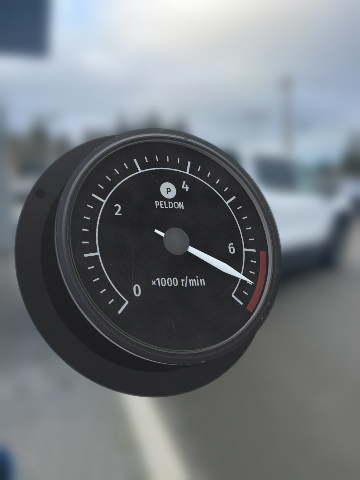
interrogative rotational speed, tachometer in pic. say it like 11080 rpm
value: 6600 rpm
